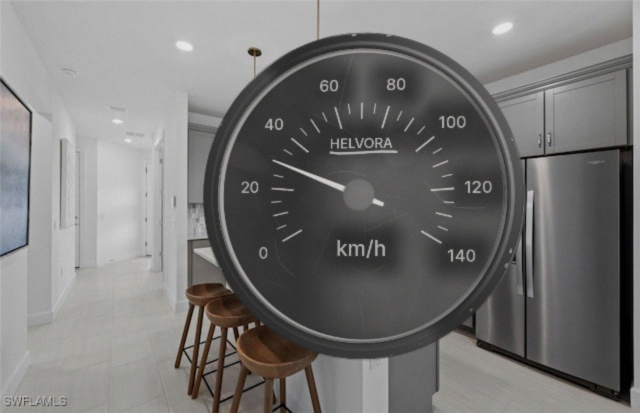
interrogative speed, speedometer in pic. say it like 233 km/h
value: 30 km/h
